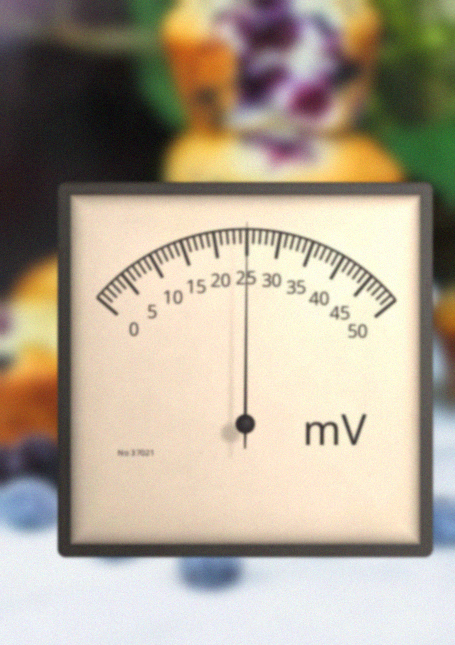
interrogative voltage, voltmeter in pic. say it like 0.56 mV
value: 25 mV
